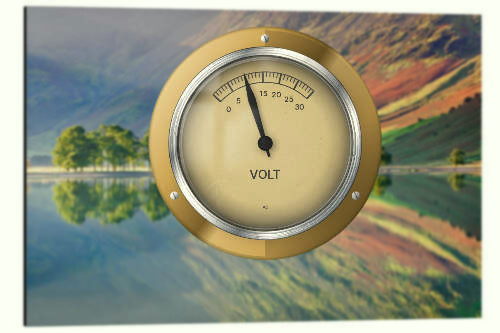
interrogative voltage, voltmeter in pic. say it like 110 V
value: 10 V
